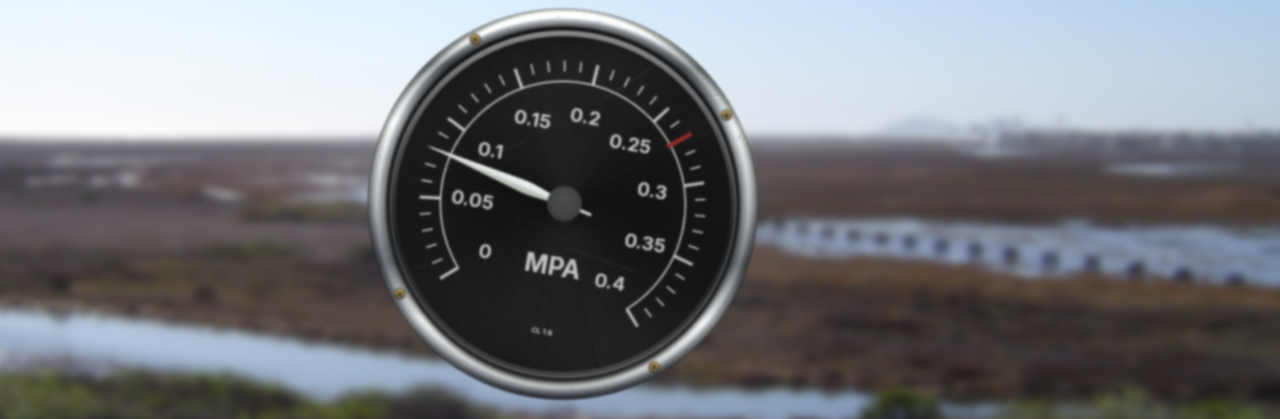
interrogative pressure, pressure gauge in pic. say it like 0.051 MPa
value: 0.08 MPa
